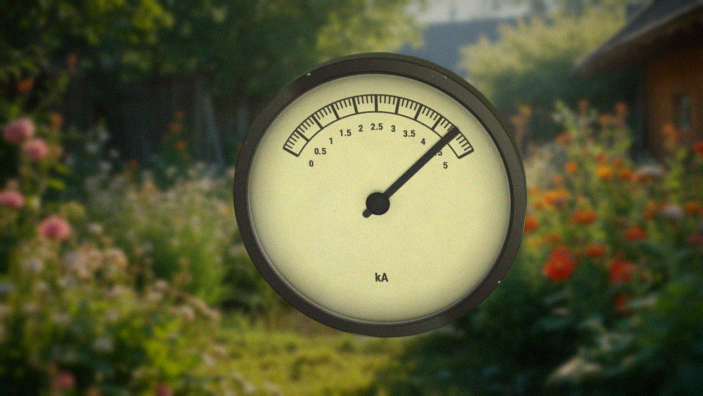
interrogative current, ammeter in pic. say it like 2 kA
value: 4.4 kA
